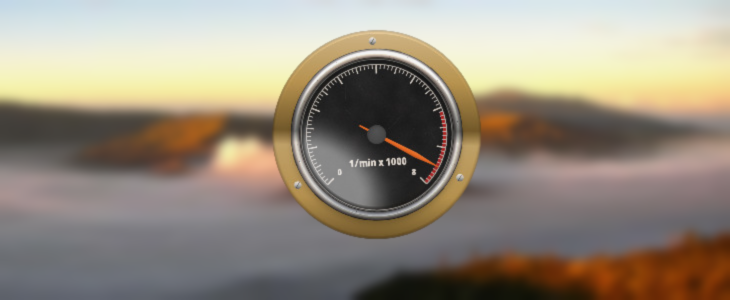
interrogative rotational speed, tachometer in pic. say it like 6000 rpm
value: 7500 rpm
